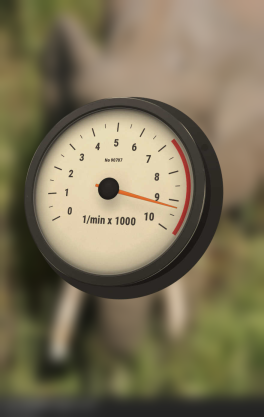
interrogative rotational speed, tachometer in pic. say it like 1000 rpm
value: 9250 rpm
